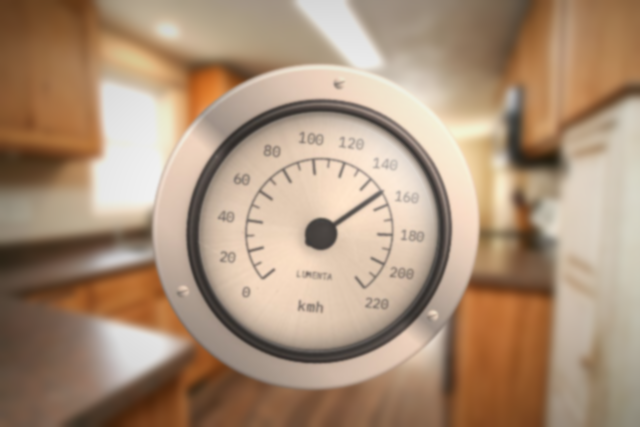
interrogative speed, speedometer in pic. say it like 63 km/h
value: 150 km/h
